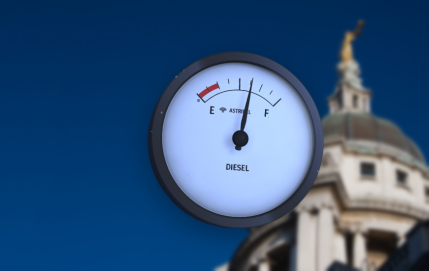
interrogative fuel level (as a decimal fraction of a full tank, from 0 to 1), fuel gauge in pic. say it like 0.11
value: 0.625
